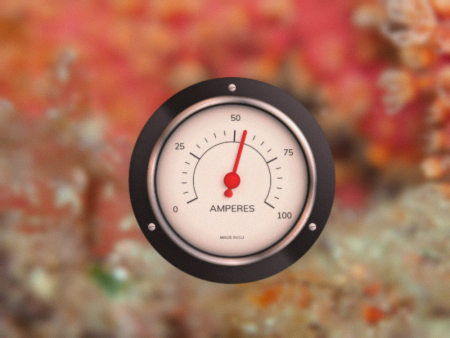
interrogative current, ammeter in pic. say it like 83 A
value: 55 A
